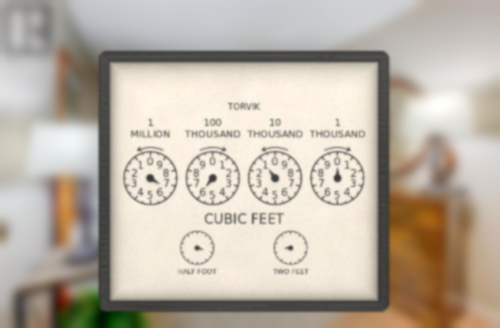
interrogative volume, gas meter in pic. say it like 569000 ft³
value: 661000 ft³
